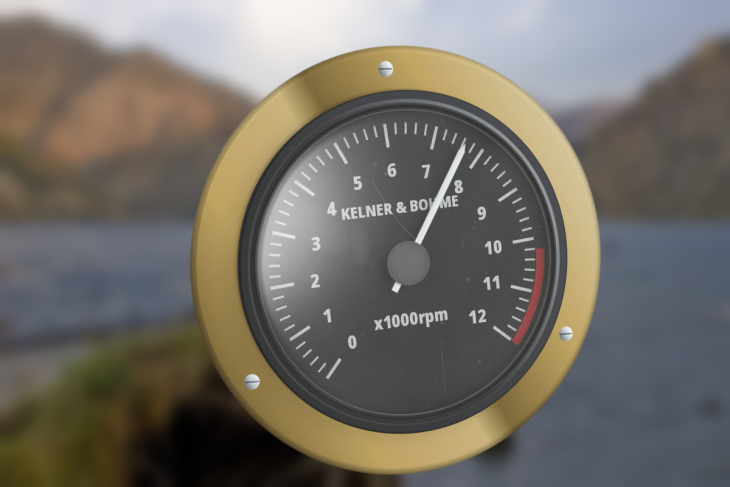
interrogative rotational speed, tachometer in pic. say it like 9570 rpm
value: 7600 rpm
